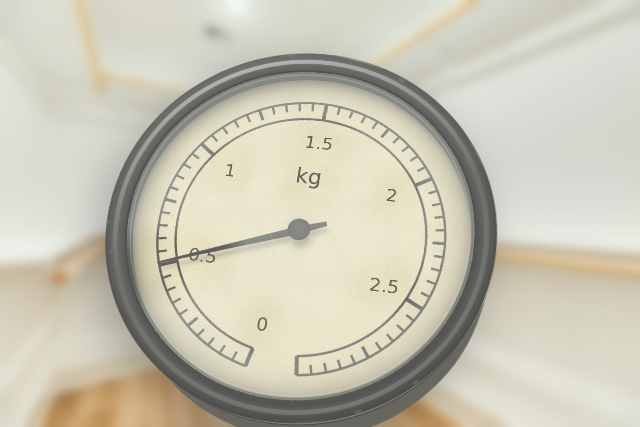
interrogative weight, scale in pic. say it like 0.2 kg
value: 0.5 kg
